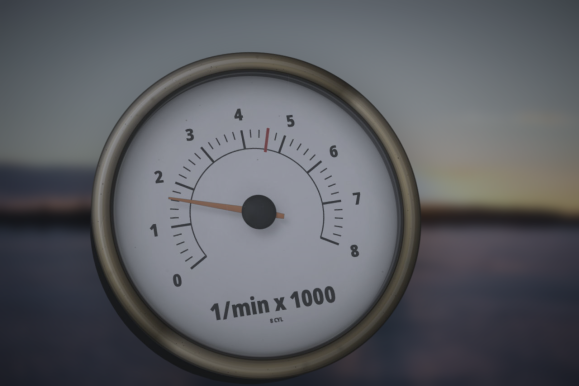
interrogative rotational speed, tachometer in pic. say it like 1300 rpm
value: 1600 rpm
